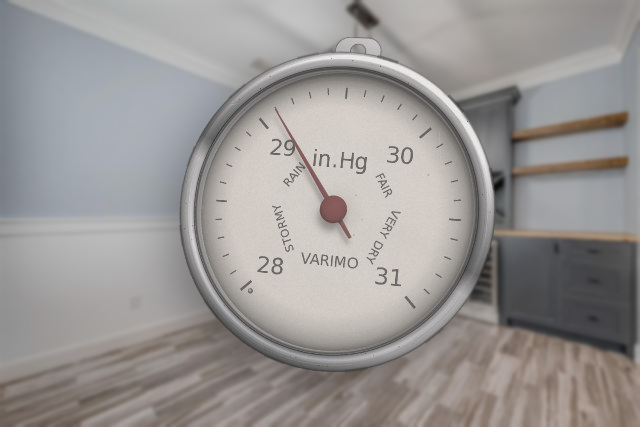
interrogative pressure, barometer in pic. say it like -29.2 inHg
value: 29.1 inHg
